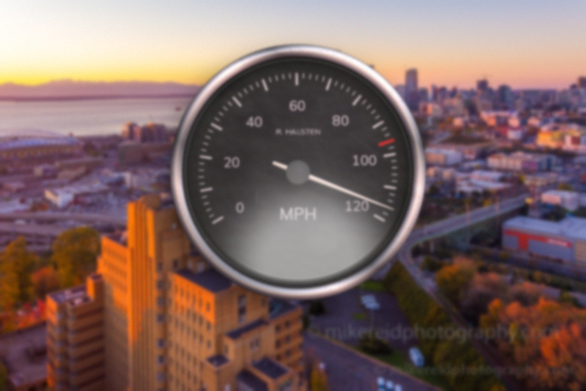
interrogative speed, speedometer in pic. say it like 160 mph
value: 116 mph
